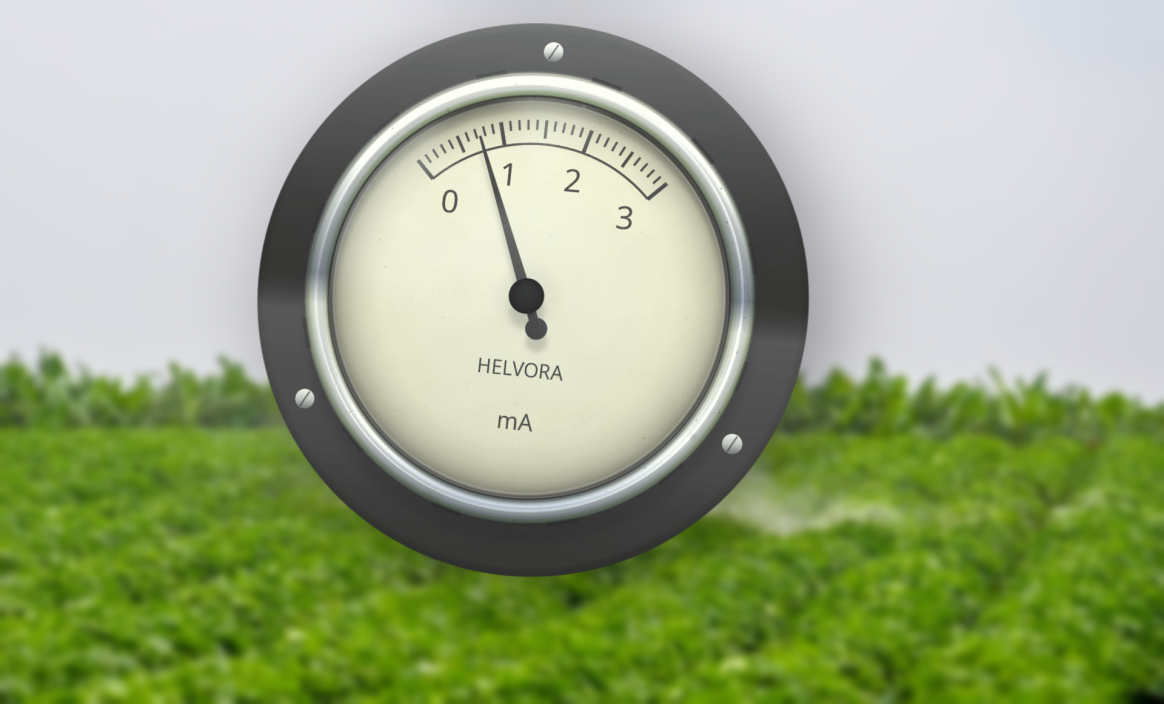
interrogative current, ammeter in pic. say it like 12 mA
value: 0.75 mA
